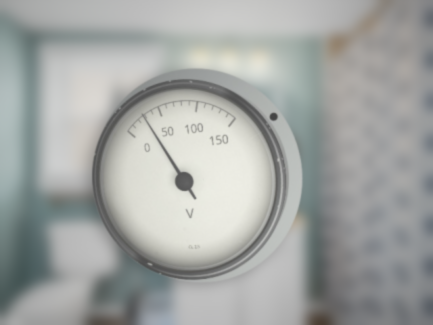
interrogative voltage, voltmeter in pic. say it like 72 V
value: 30 V
